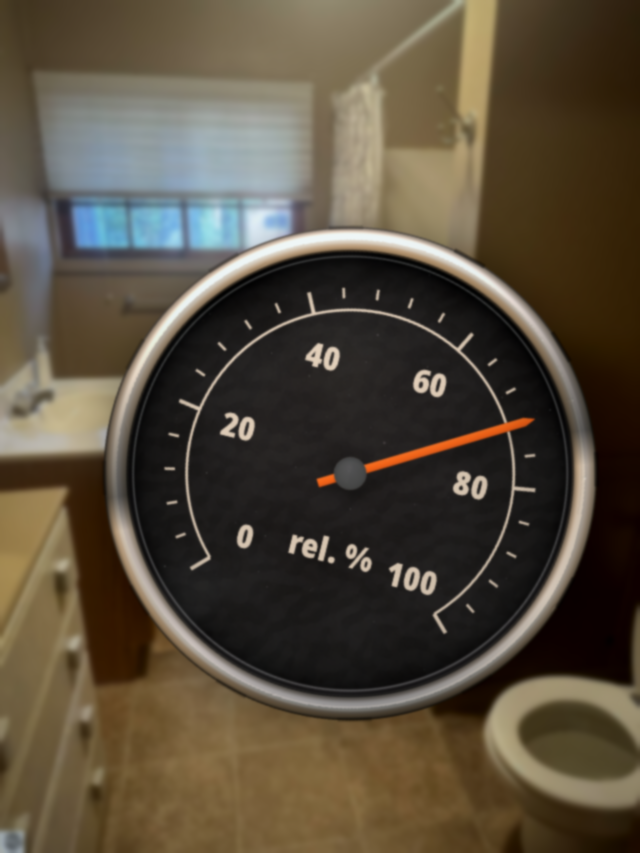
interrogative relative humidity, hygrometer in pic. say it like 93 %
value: 72 %
